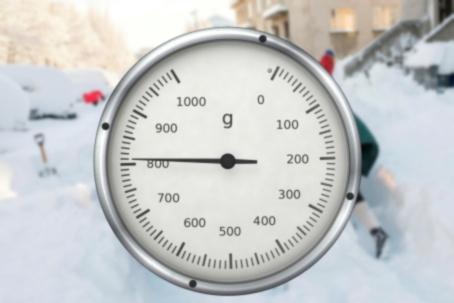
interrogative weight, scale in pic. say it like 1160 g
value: 810 g
